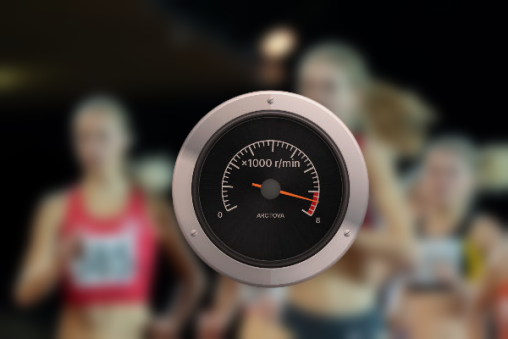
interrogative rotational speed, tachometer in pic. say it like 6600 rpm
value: 7400 rpm
